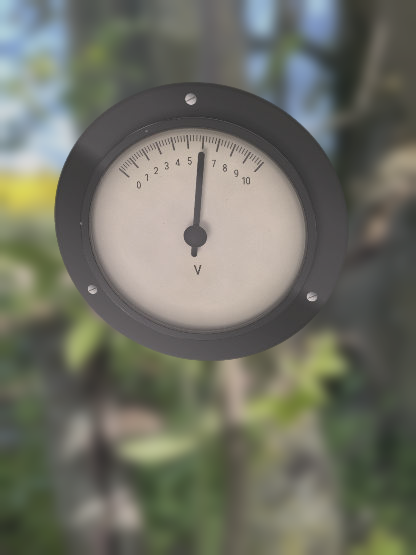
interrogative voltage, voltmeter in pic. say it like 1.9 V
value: 6 V
